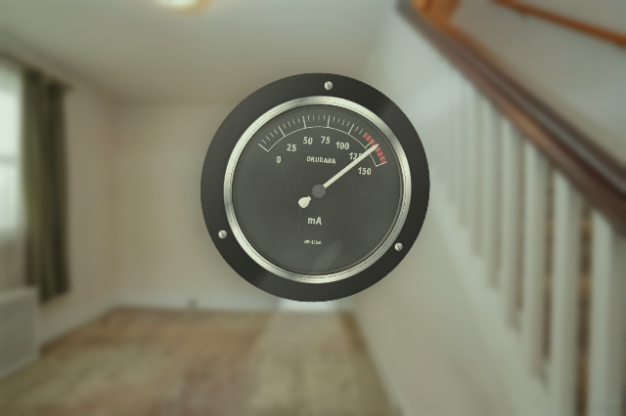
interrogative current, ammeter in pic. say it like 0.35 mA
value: 130 mA
